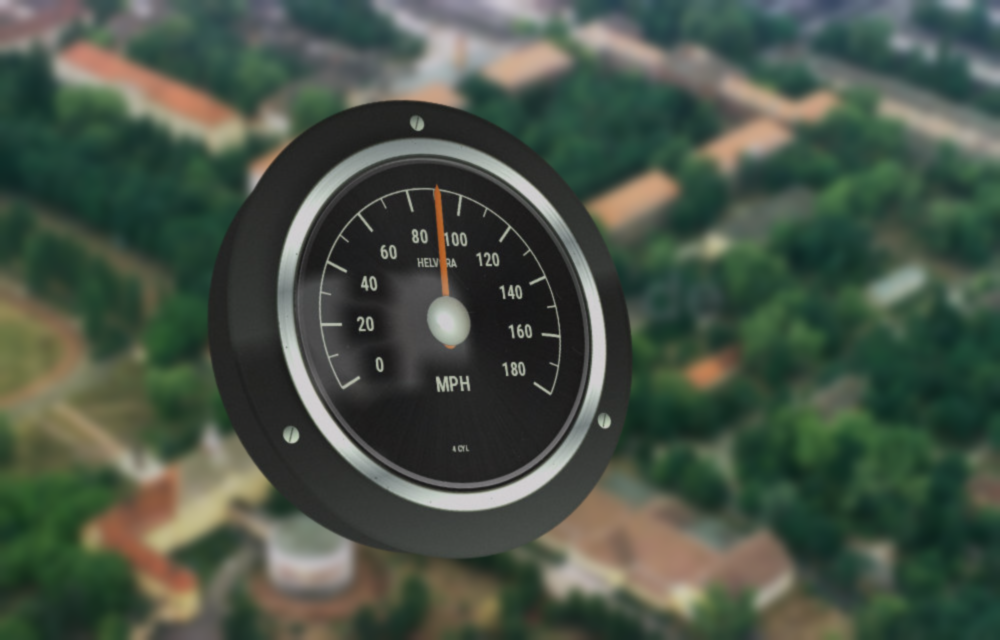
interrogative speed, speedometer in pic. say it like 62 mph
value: 90 mph
